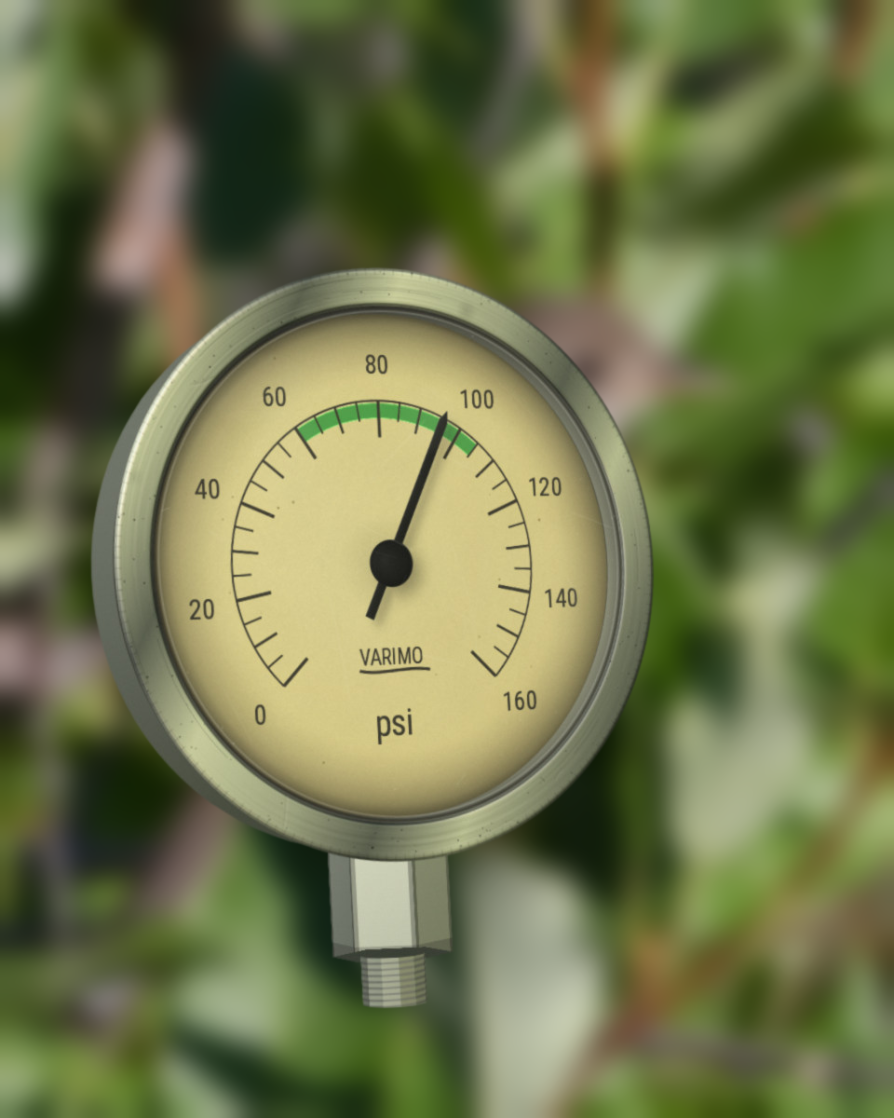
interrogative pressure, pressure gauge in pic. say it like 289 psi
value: 95 psi
